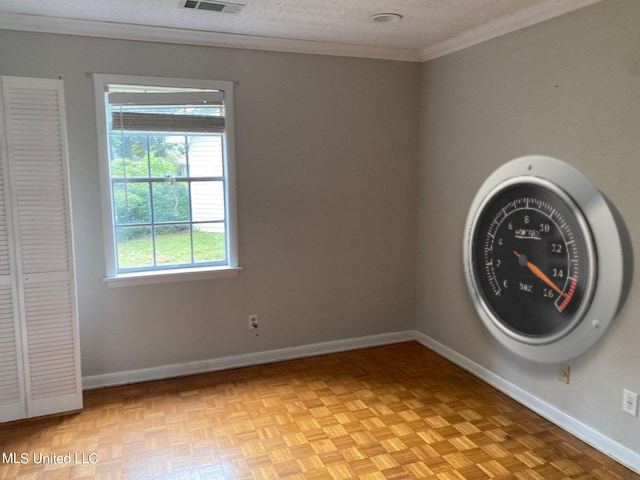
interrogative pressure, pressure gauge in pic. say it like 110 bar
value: 15 bar
